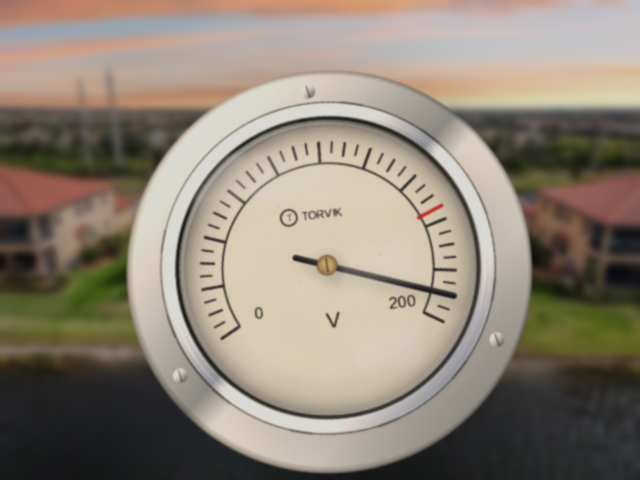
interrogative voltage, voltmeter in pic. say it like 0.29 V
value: 190 V
